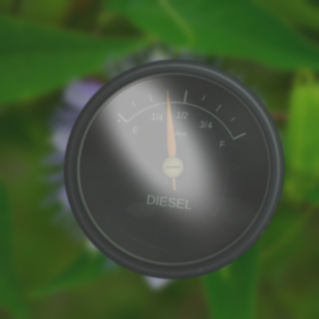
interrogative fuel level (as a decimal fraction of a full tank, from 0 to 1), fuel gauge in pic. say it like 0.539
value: 0.375
